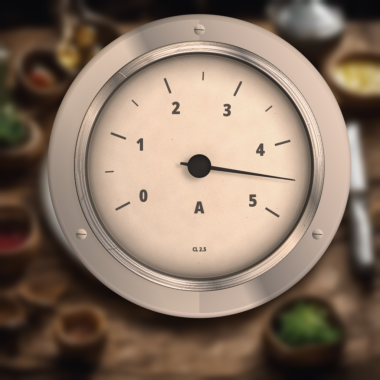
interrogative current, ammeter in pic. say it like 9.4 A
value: 4.5 A
